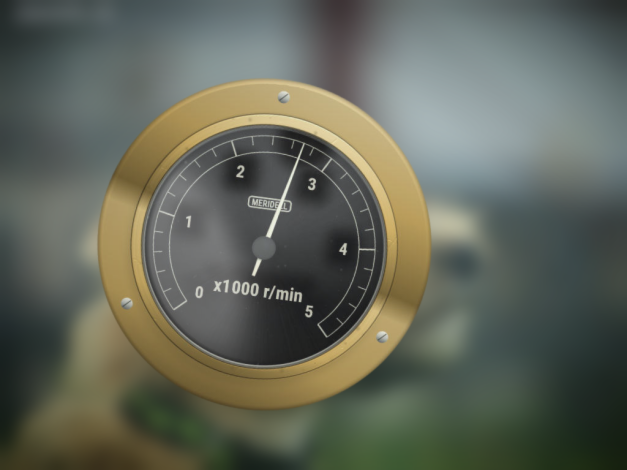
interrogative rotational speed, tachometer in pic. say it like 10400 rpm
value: 2700 rpm
